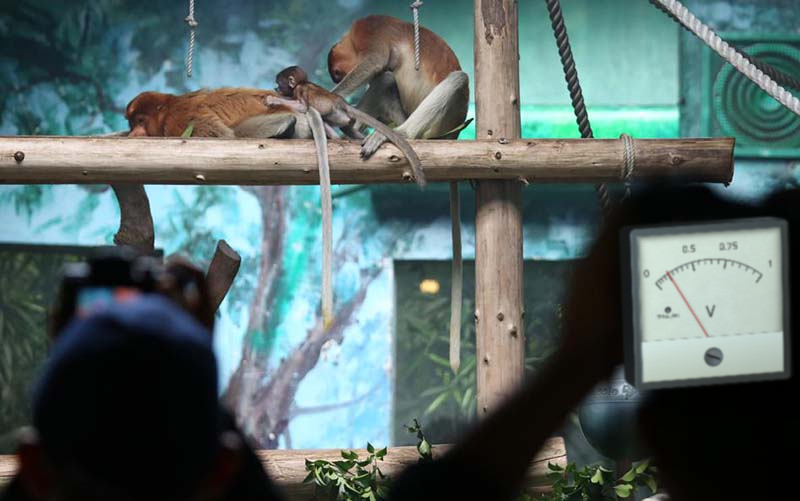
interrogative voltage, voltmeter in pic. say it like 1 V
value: 0.25 V
